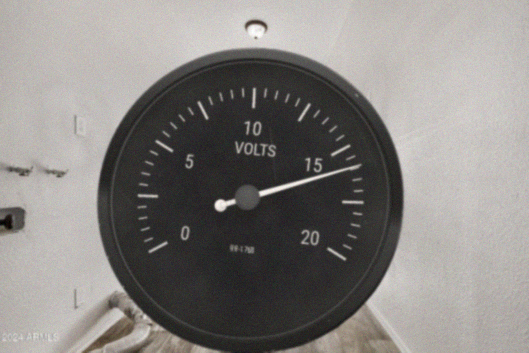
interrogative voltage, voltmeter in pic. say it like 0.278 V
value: 16 V
